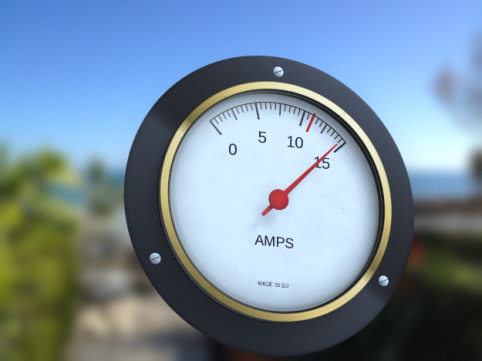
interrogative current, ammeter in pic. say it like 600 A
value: 14.5 A
